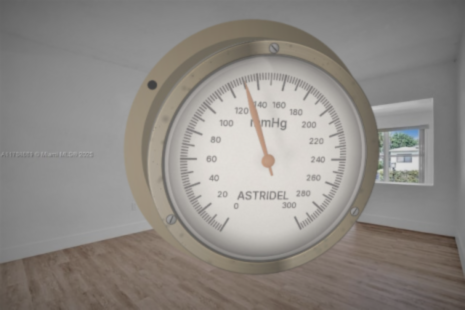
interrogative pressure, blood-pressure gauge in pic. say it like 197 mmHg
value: 130 mmHg
